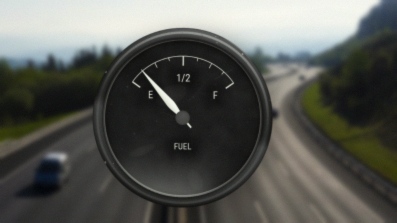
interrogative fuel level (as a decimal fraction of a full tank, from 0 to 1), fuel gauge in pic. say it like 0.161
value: 0.125
